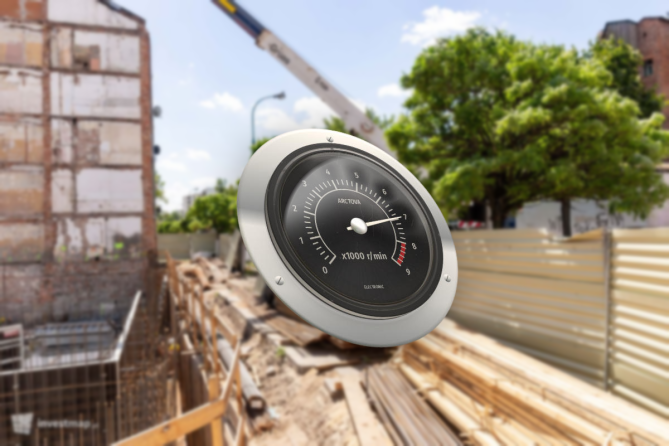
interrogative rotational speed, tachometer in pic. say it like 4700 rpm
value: 7000 rpm
